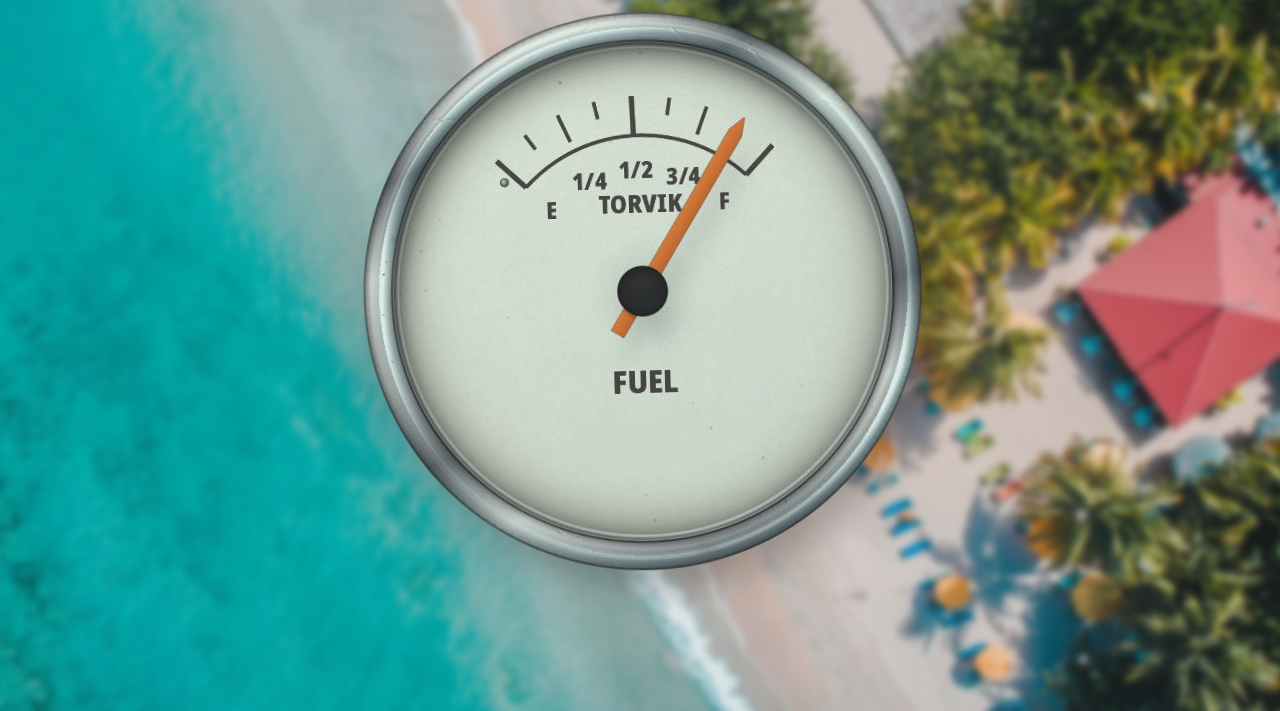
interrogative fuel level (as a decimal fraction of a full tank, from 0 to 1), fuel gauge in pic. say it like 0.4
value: 0.875
